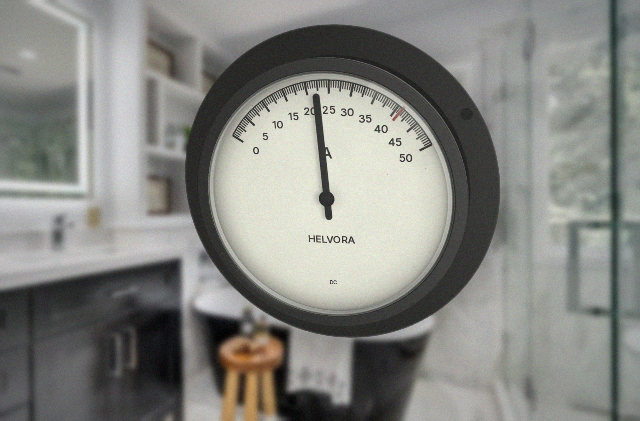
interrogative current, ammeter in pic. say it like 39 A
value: 22.5 A
